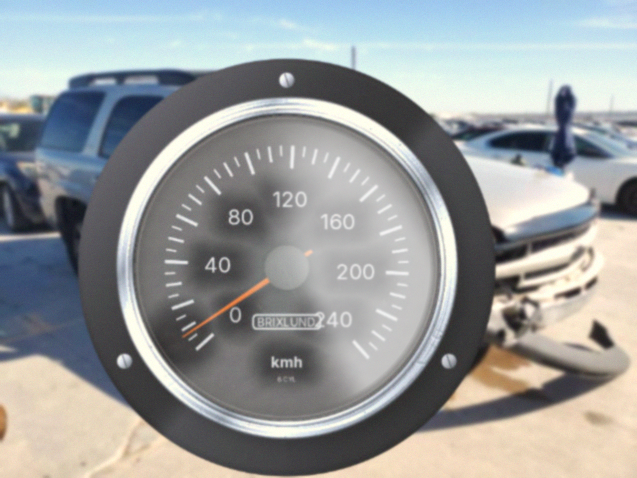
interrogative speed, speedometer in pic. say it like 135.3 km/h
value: 7.5 km/h
